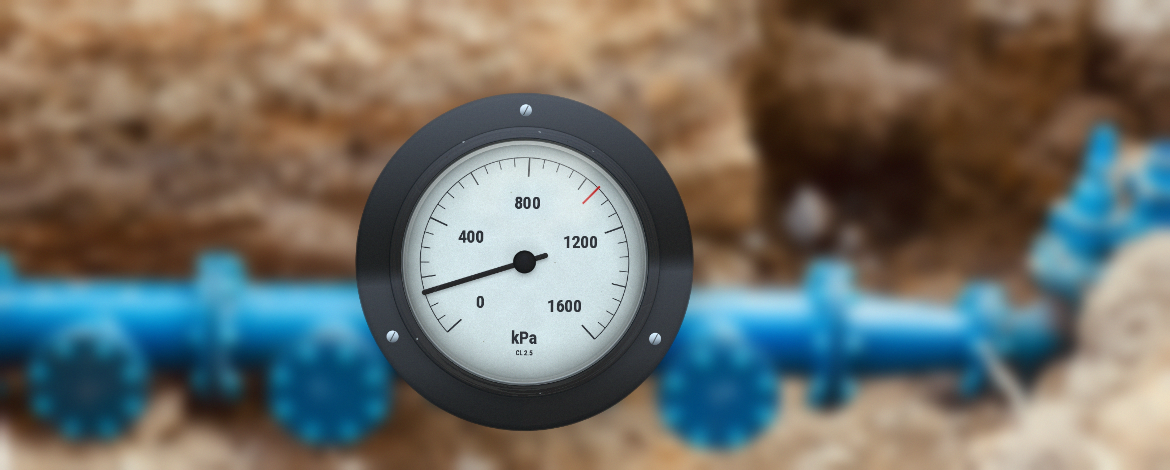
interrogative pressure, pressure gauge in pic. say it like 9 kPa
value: 150 kPa
